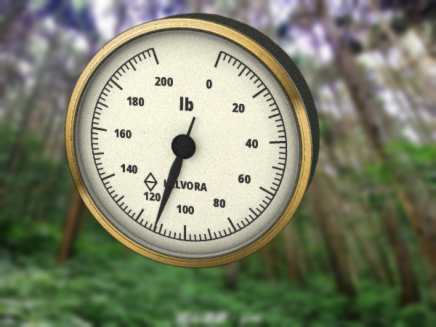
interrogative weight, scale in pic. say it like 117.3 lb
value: 112 lb
